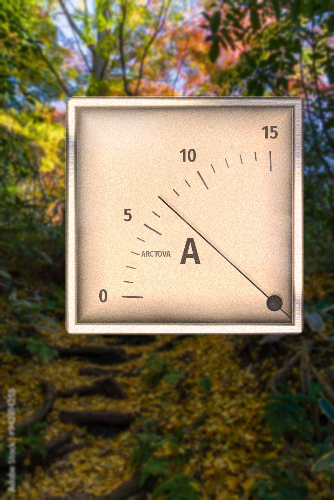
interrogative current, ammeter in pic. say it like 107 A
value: 7 A
